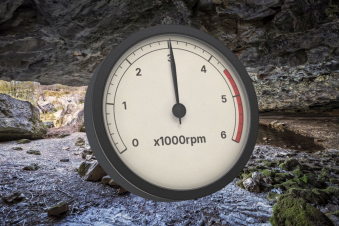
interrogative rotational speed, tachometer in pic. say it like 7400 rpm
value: 3000 rpm
